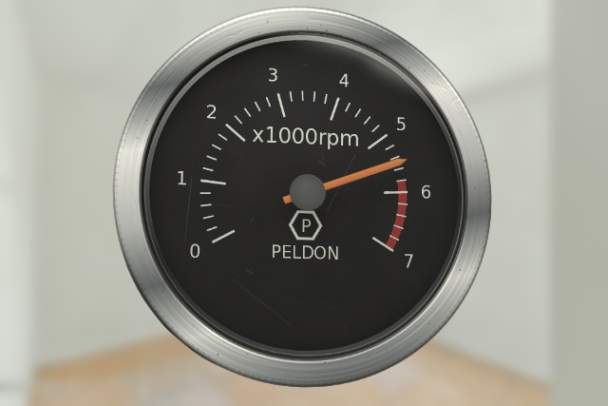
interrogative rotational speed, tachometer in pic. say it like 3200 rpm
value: 5500 rpm
